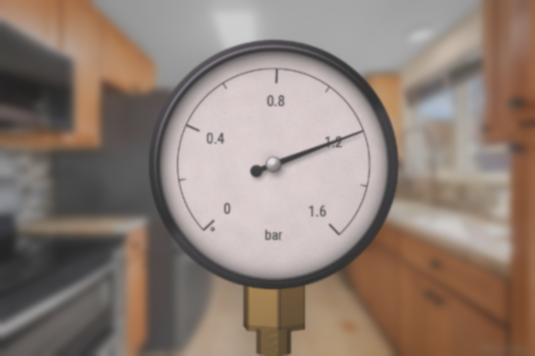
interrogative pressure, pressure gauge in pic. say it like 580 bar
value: 1.2 bar
